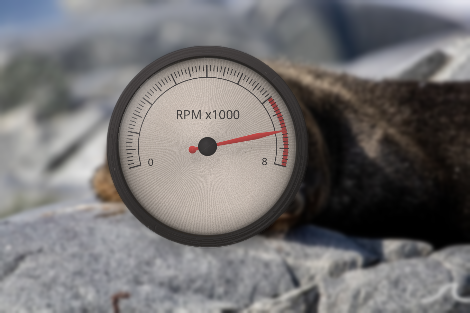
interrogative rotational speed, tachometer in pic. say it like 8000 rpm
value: 7000 rpm
